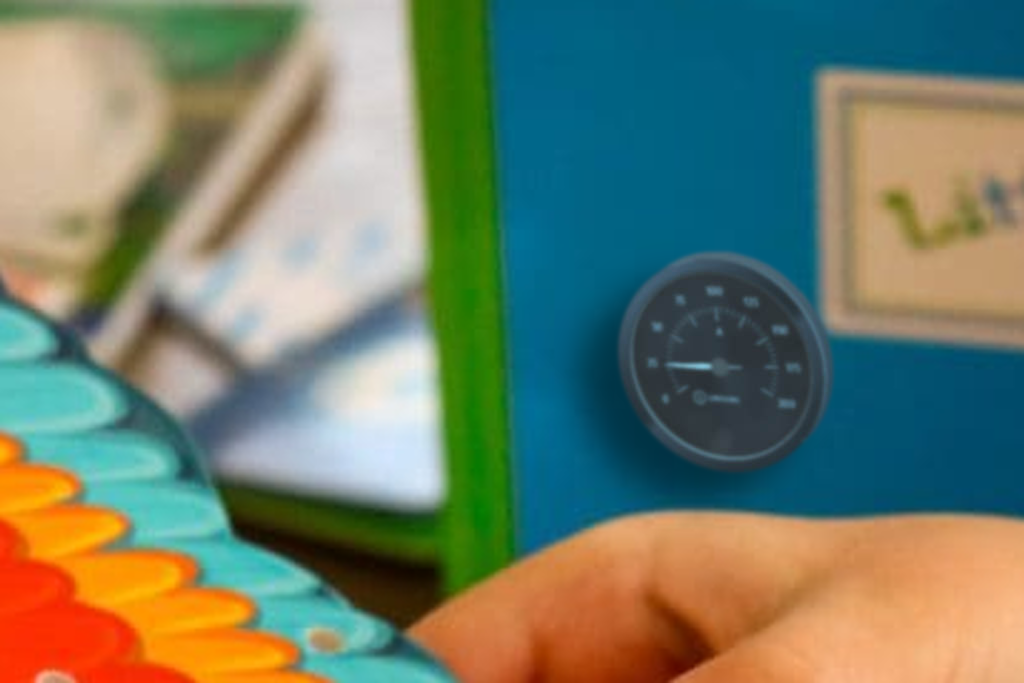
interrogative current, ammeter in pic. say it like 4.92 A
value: 25 A
